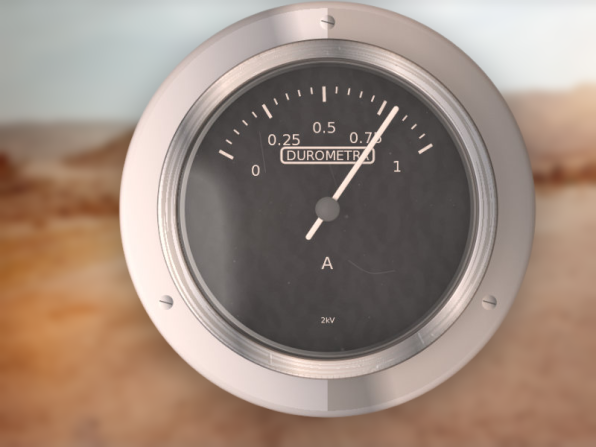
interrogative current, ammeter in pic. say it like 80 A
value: 0.8 A
